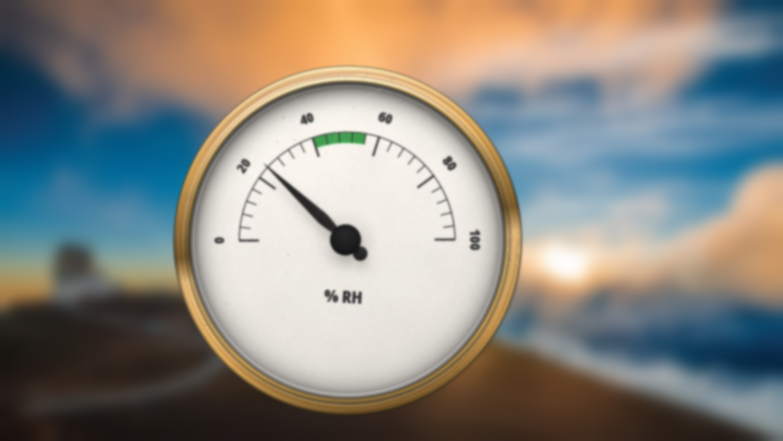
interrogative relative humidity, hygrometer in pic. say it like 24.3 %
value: 24 %
